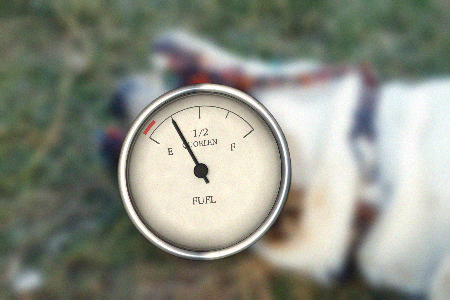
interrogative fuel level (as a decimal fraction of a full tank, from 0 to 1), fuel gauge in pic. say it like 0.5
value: 0.25
